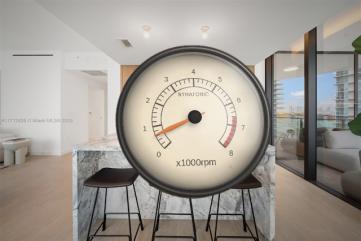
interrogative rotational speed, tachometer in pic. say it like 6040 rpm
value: 600 rpm
